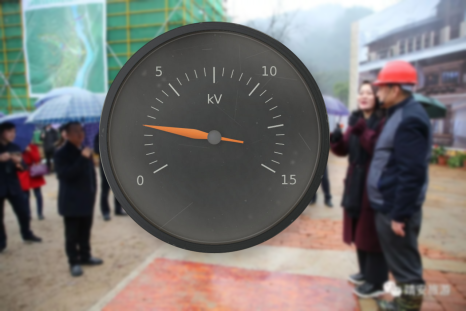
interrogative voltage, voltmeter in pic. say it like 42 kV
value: 2.5 kV
